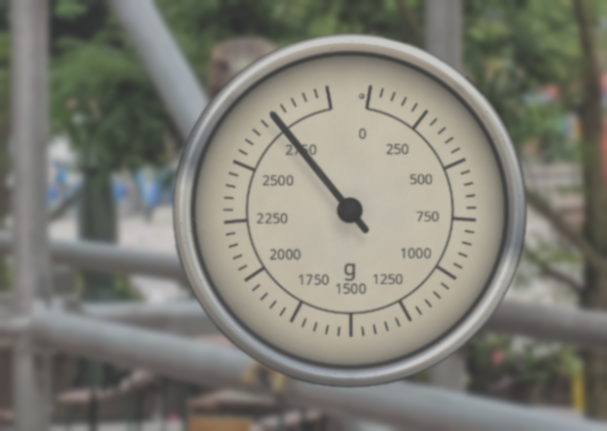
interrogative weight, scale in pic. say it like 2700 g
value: 2750 g
